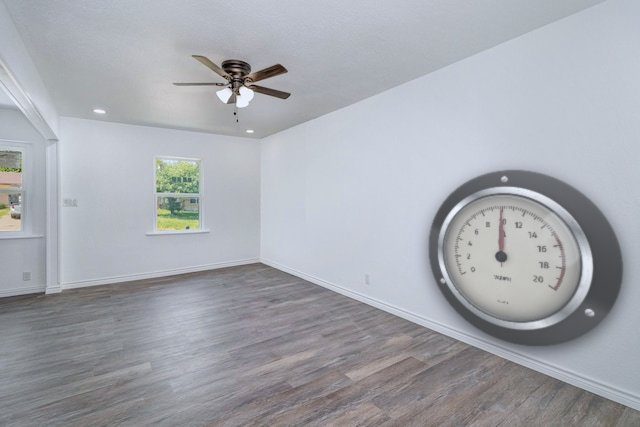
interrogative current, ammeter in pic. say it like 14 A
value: 10 A
